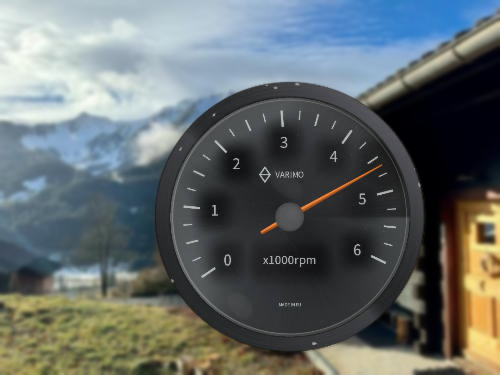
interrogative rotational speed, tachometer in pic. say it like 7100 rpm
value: 4625 rpm
